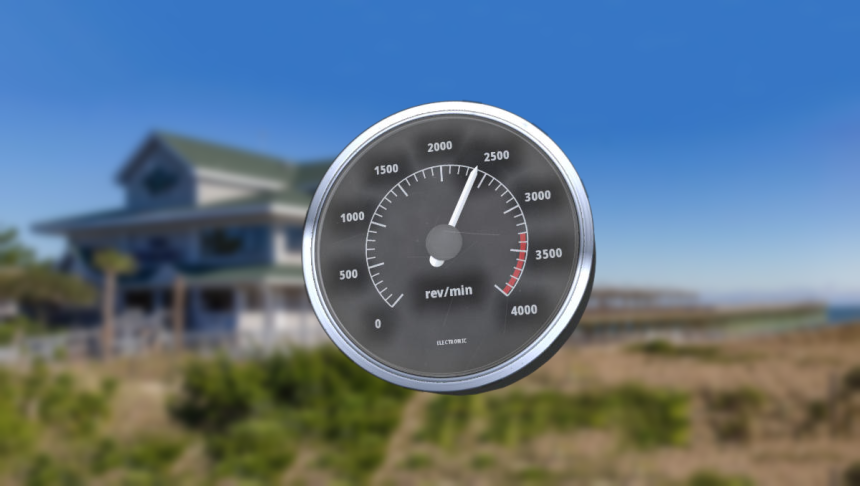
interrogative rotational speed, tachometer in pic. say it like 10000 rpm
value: 2400 rpm
